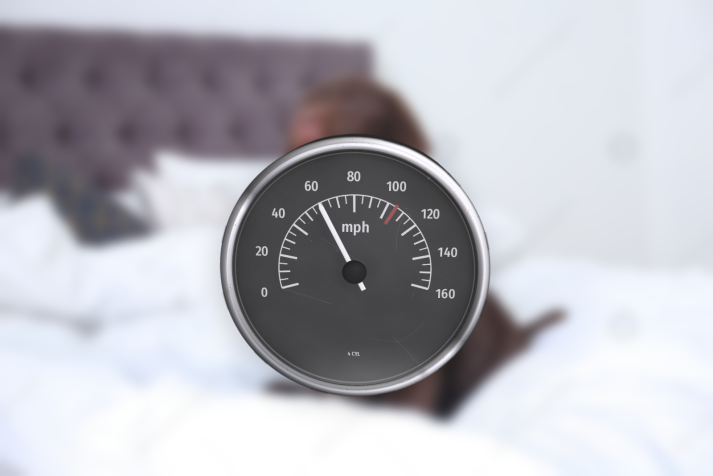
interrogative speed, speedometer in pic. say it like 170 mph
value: 60 mph
